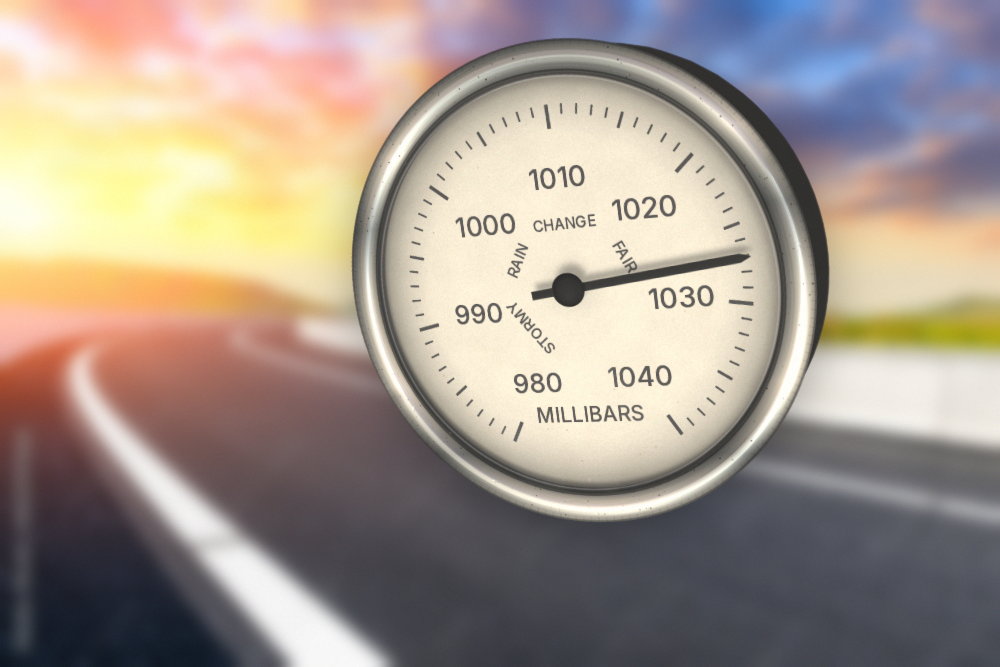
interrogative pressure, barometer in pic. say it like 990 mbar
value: 1027 mbar
